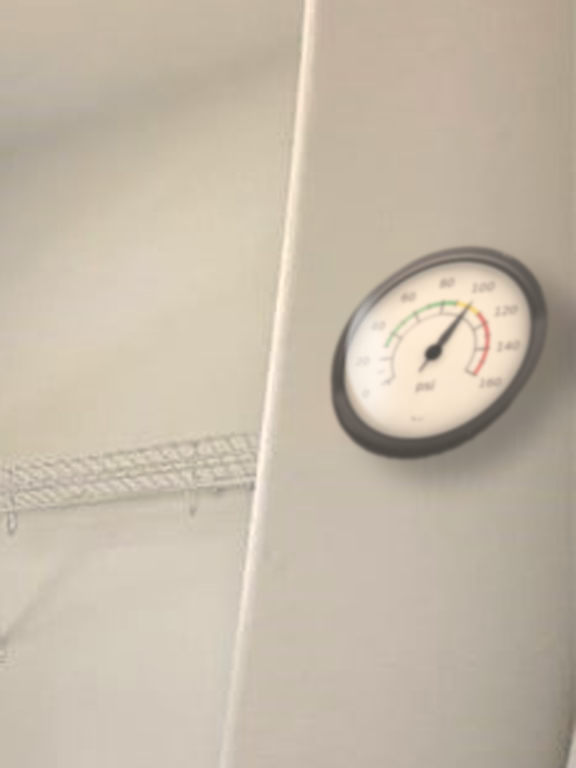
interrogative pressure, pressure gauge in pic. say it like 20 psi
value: 100 psi
